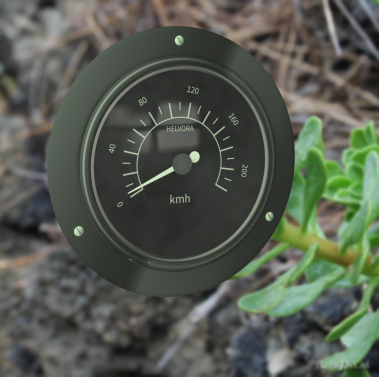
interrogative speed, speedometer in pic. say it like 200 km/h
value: 5 km/h
